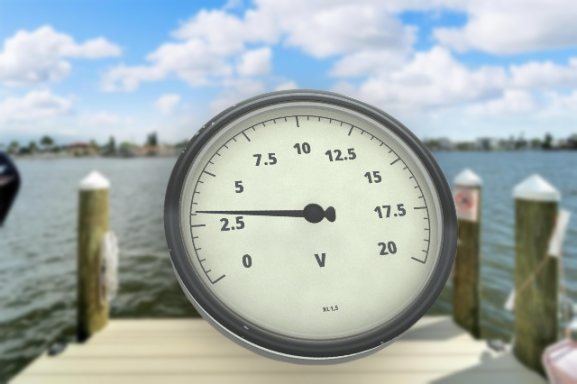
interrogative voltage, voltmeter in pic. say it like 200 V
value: 3 V
